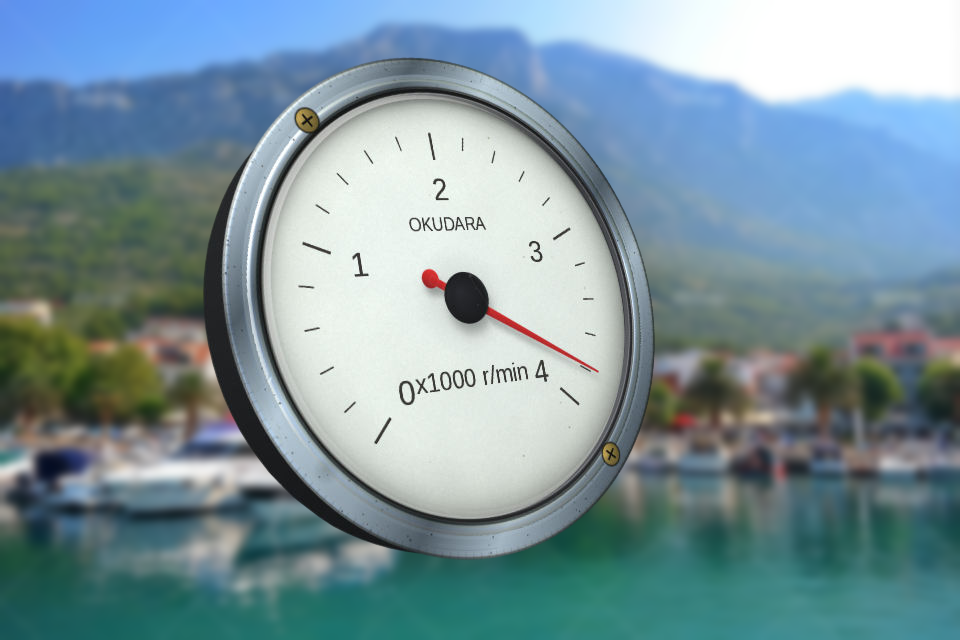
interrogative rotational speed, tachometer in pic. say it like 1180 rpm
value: 3800 rpm
